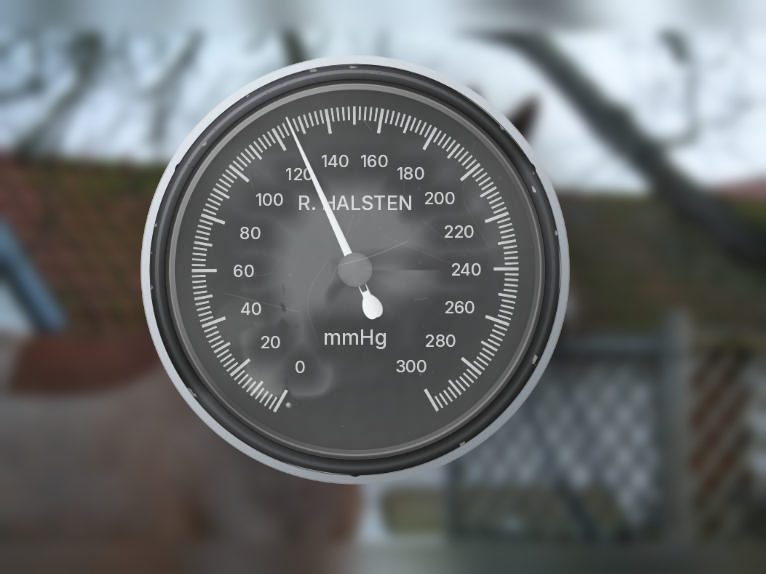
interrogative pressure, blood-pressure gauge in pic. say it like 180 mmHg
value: 126 mmHg
